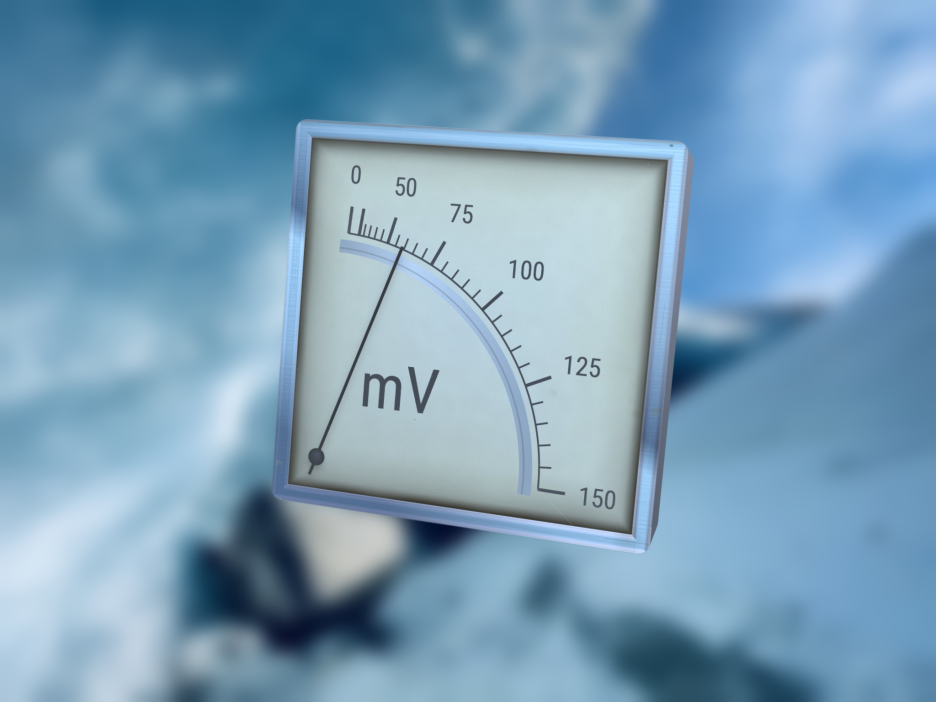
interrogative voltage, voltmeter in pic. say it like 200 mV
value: 60 mV
